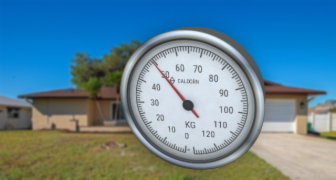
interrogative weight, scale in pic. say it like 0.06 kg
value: 50 kg
